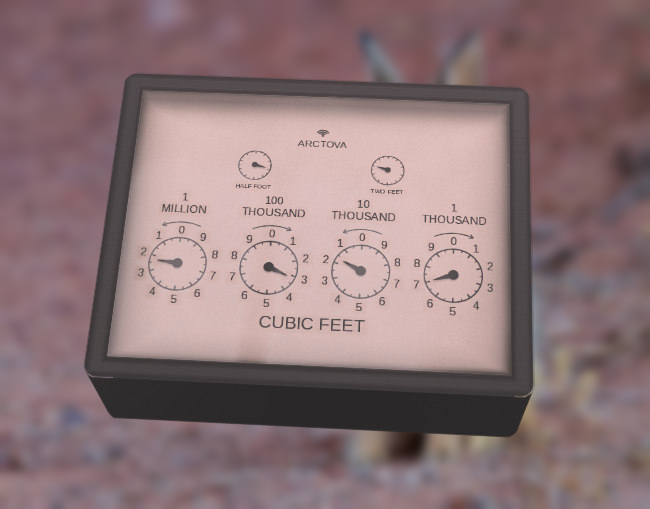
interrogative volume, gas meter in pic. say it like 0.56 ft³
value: 231700 ft³
